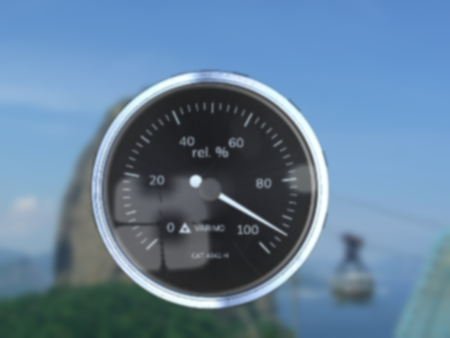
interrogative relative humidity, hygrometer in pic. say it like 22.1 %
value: 94 %
